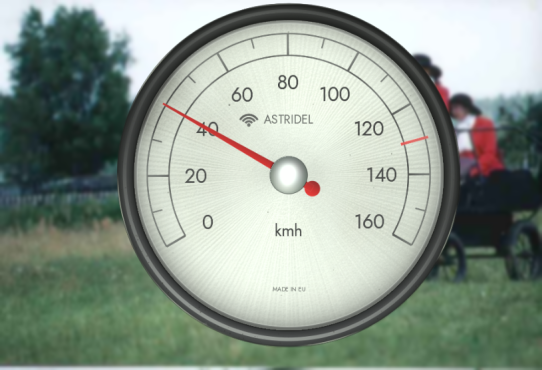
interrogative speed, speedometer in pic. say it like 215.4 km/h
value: 40 km/h
